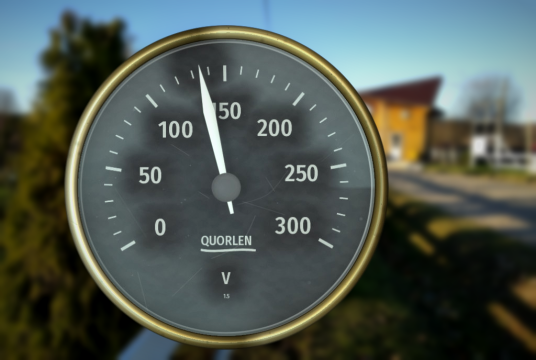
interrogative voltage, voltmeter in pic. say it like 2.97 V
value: 135 V
